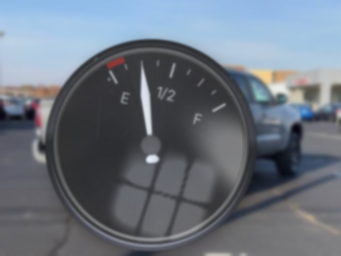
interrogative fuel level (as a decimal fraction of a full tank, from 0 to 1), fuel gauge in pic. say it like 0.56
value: 0.25
